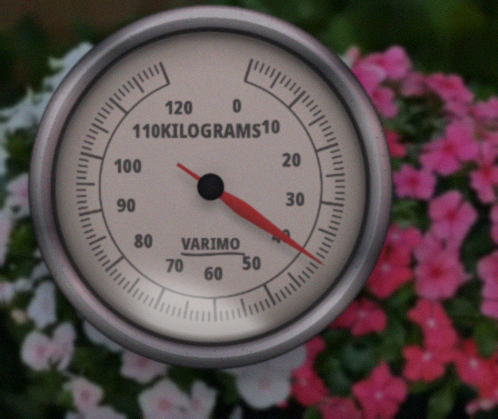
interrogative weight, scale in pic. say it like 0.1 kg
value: 40 kg
